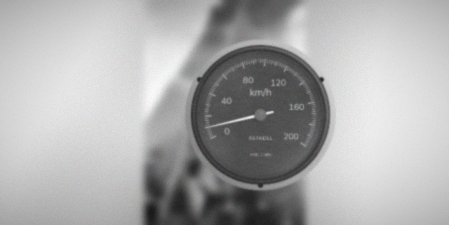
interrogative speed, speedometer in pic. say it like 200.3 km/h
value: 10 km/h
